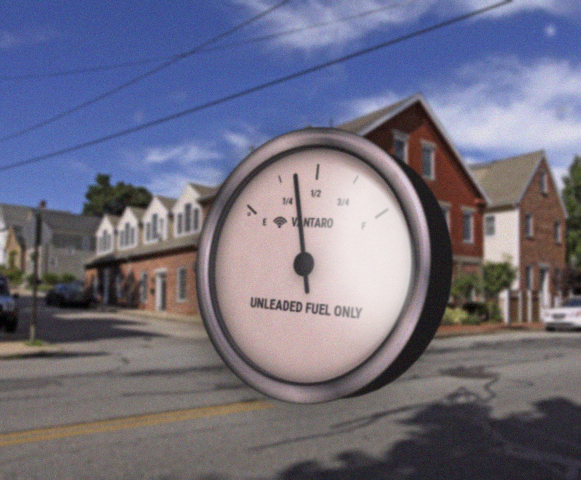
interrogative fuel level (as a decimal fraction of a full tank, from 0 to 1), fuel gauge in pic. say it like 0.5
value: 0.375
